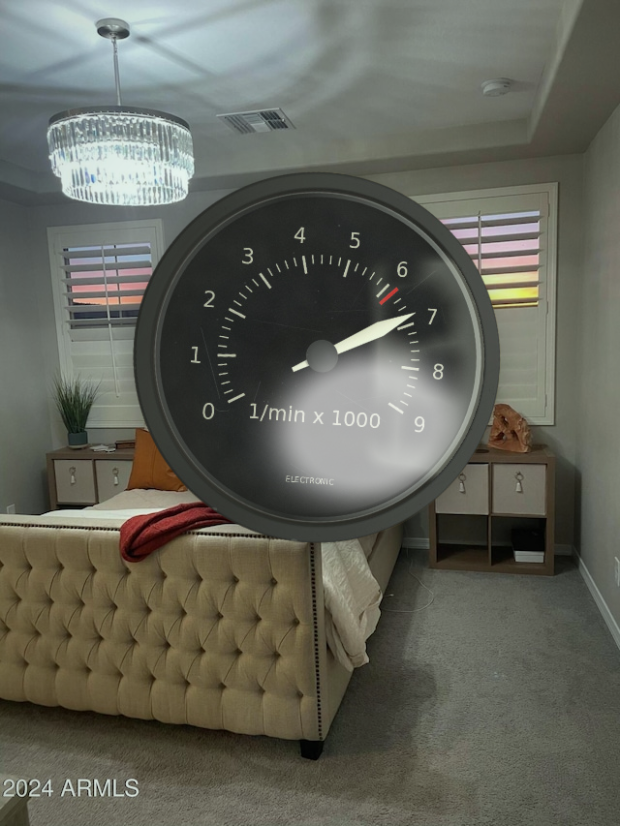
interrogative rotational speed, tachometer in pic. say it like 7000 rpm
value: 6800 rpm
